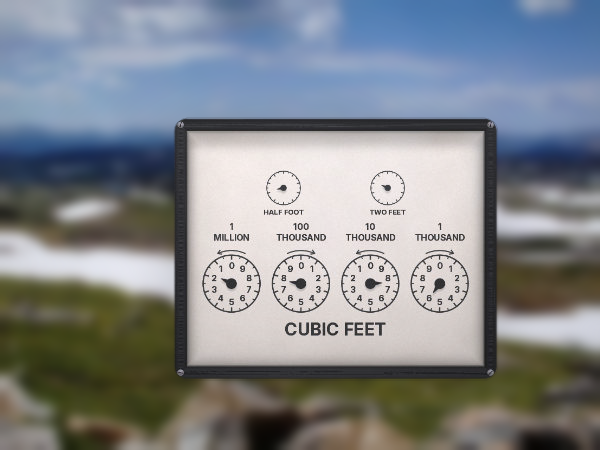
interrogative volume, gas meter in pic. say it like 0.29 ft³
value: 177600 ft³
